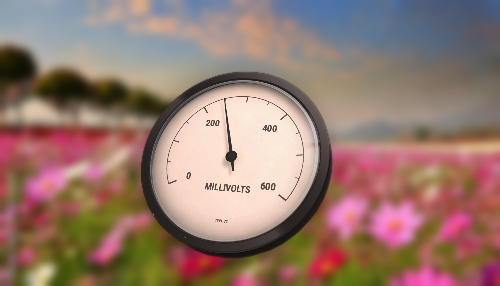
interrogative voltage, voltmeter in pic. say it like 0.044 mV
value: 250 mV
